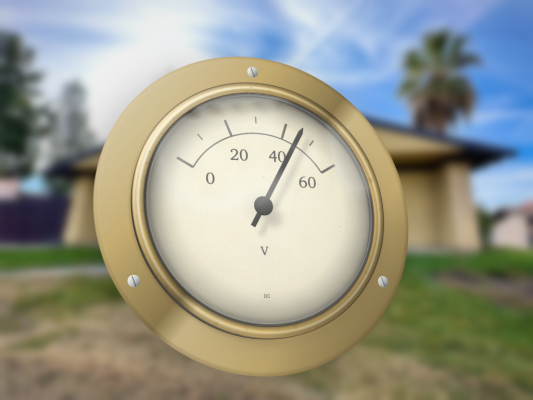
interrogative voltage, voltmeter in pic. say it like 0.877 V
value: 45 V
